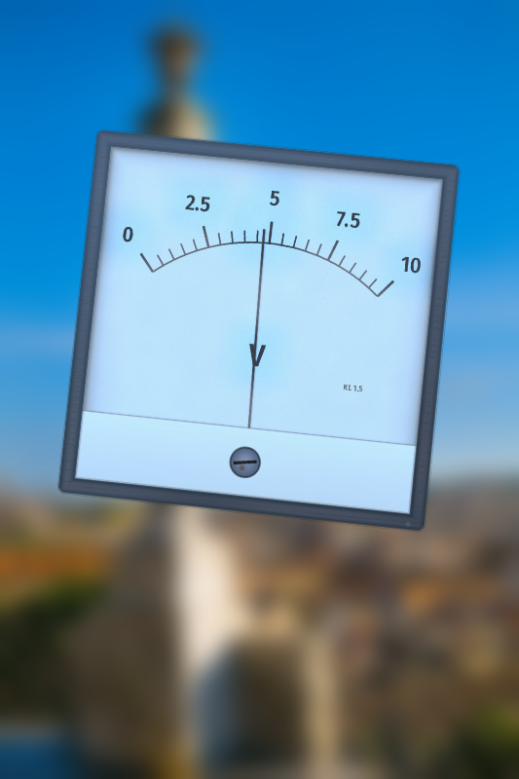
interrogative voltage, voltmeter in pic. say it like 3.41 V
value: 4.75 V
